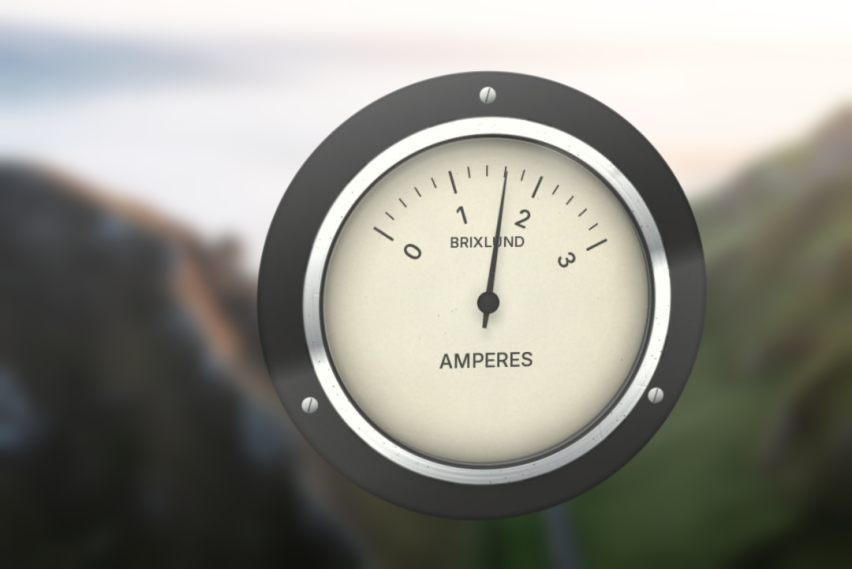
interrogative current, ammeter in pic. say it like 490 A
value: 1.6 A
